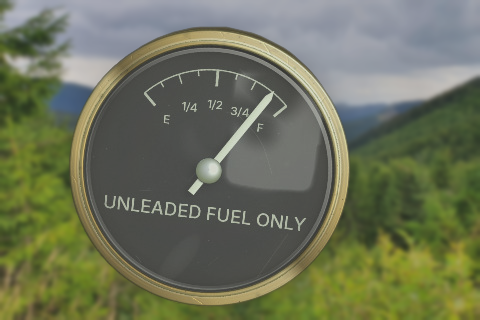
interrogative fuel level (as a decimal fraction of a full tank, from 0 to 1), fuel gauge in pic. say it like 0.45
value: 0.875
